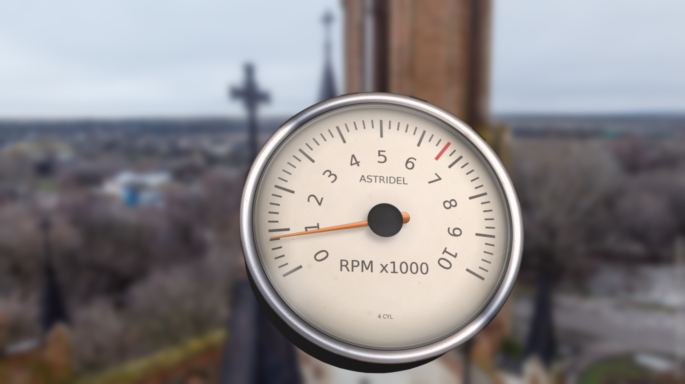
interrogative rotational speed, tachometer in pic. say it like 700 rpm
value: 800 rpm
